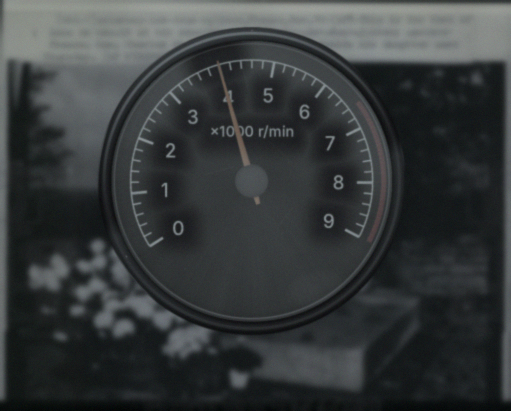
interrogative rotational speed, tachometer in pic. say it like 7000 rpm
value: 4000 rpm
